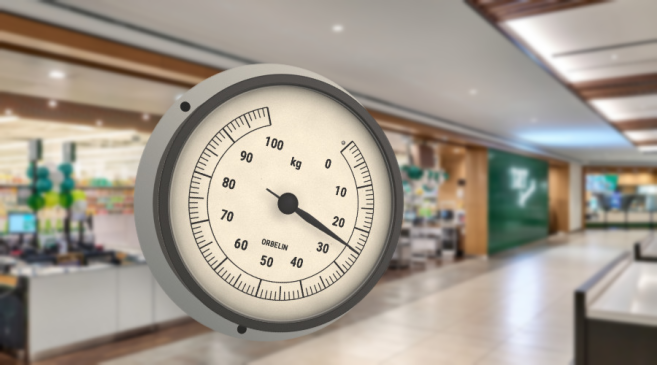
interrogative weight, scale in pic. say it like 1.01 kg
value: 25 kg
